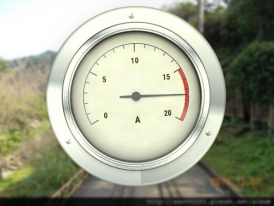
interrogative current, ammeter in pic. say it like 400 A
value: 17.5 A
